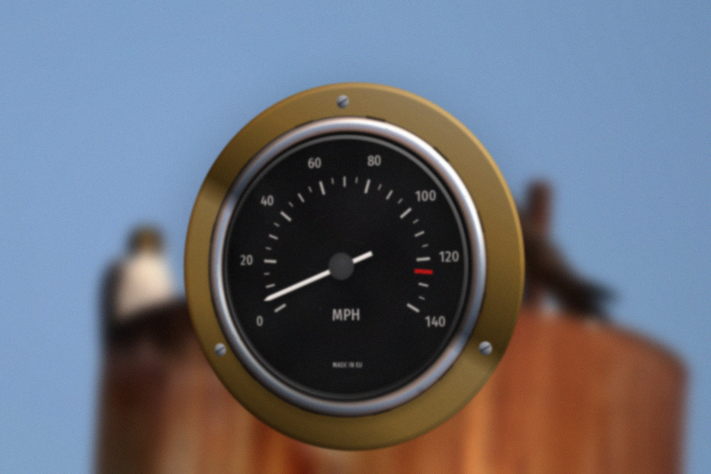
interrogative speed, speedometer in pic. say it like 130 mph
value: 5 mph
